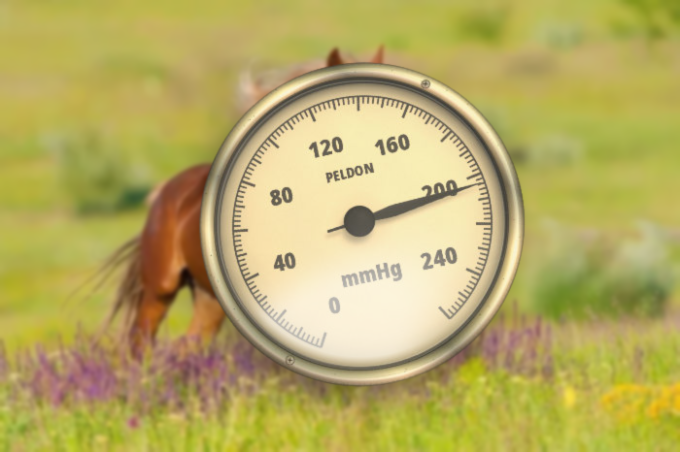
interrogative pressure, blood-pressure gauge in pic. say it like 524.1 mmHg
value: 204 mmHg
